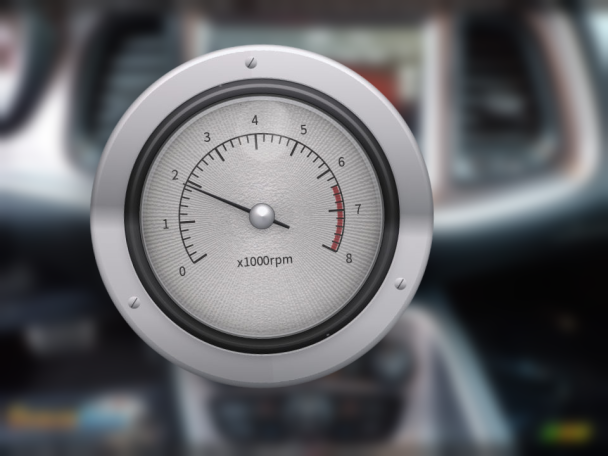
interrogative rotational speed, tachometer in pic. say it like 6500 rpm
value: 1900 rpm
